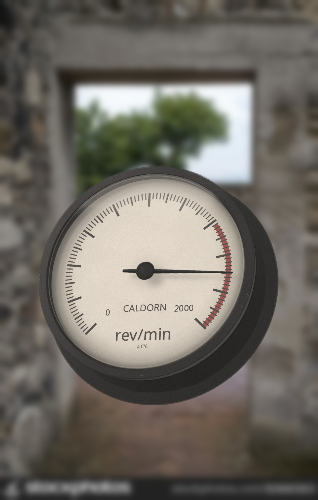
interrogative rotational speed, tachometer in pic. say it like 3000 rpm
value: 1700 rpm
